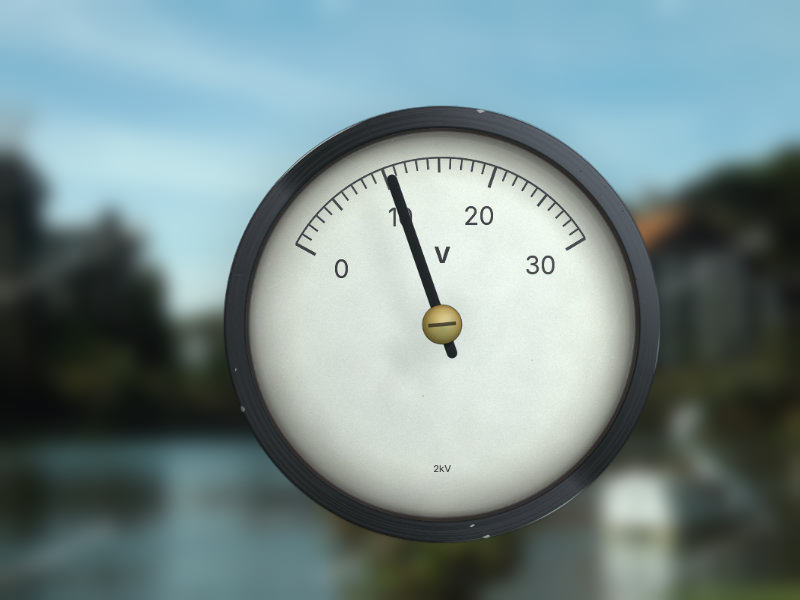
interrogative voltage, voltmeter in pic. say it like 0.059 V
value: 10.5 V
